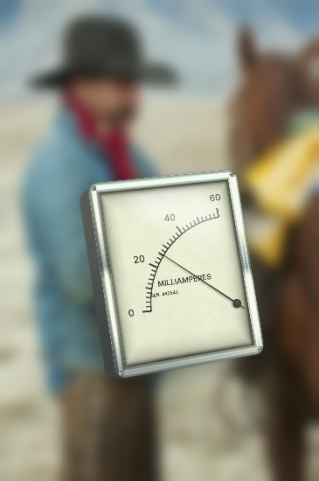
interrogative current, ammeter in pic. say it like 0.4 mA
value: 26 mA
